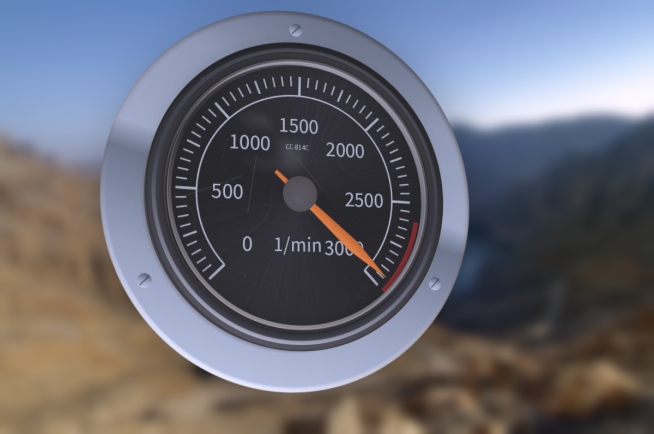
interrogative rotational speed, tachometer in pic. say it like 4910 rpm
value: 2950 rpm
